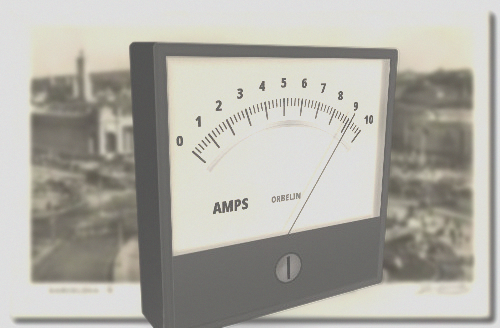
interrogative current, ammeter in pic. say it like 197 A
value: 9 A
